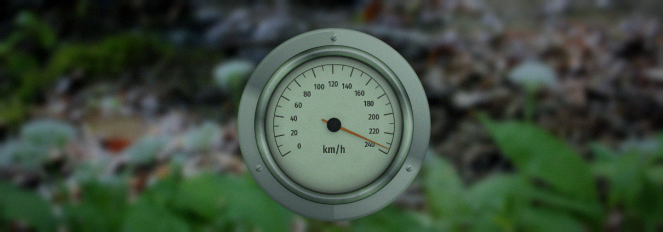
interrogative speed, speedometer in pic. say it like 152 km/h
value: 235 km/h
